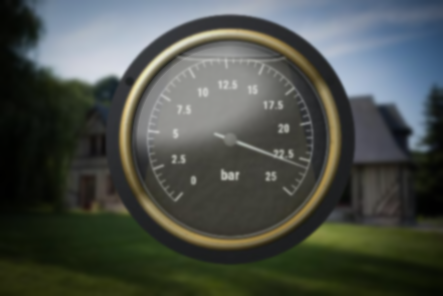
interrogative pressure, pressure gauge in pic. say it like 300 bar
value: 23 bar
